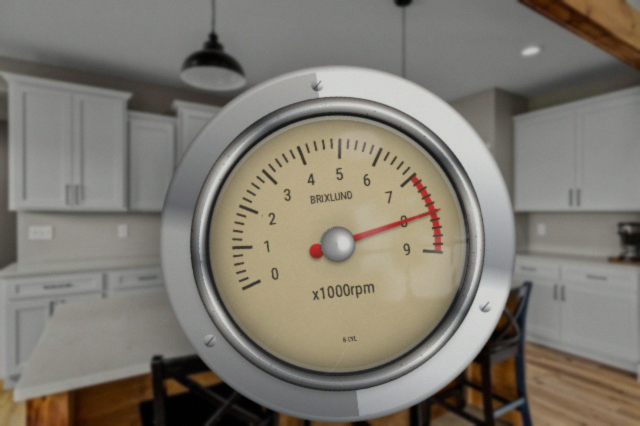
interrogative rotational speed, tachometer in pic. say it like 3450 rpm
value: 8000 rpm
